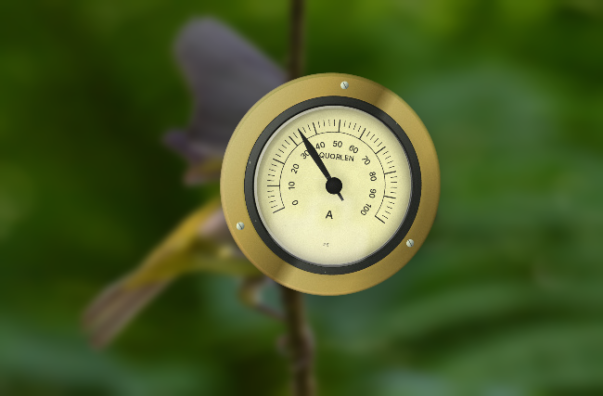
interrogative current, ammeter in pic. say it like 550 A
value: 34 A
